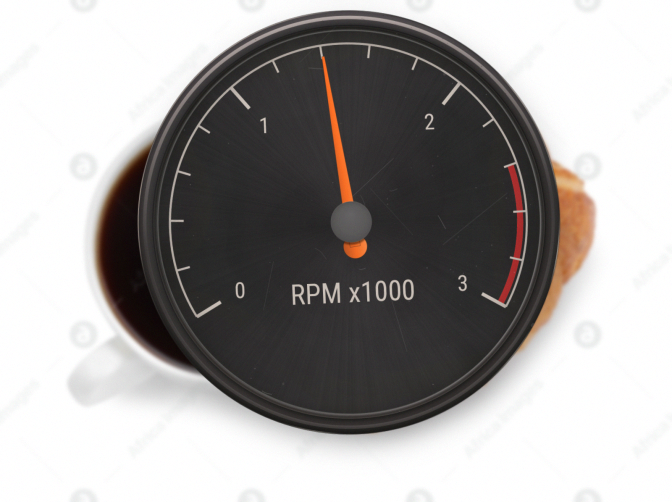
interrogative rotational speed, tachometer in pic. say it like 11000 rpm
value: 1400 rpm
